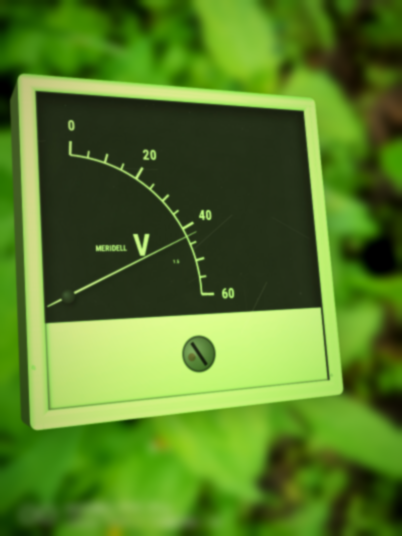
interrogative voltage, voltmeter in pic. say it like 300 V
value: 42.5 V
